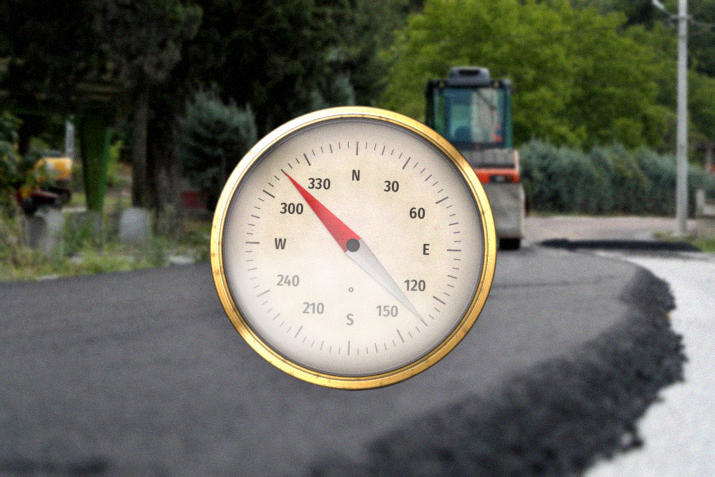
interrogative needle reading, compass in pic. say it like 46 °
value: 315 °
